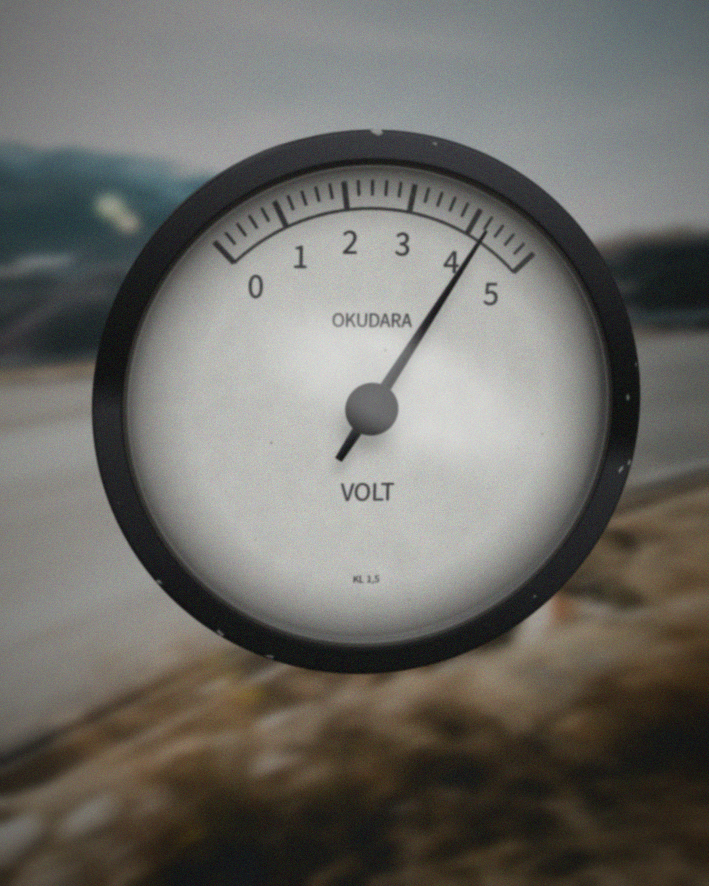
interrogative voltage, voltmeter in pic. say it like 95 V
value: 4.2 V
